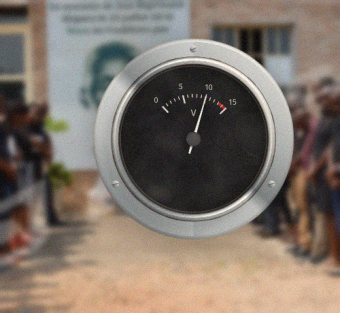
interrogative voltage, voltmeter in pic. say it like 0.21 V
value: 10 V
